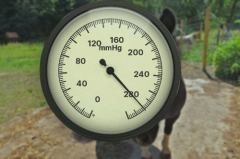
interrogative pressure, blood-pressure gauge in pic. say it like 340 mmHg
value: 280 mmHg
